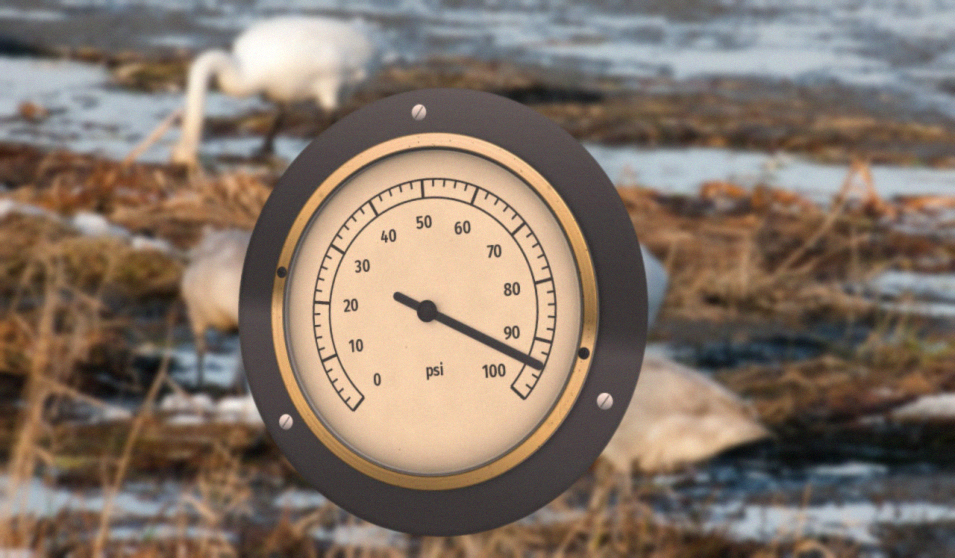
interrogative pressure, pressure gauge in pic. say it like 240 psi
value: 94 psi
